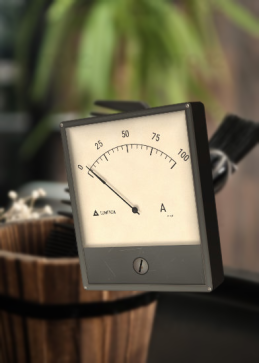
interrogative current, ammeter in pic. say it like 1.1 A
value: 5 A
